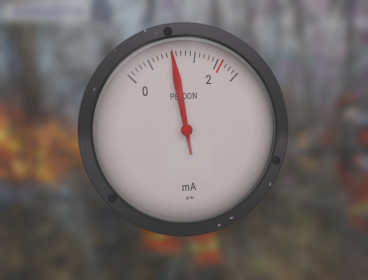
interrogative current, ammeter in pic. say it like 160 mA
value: 1 mA
